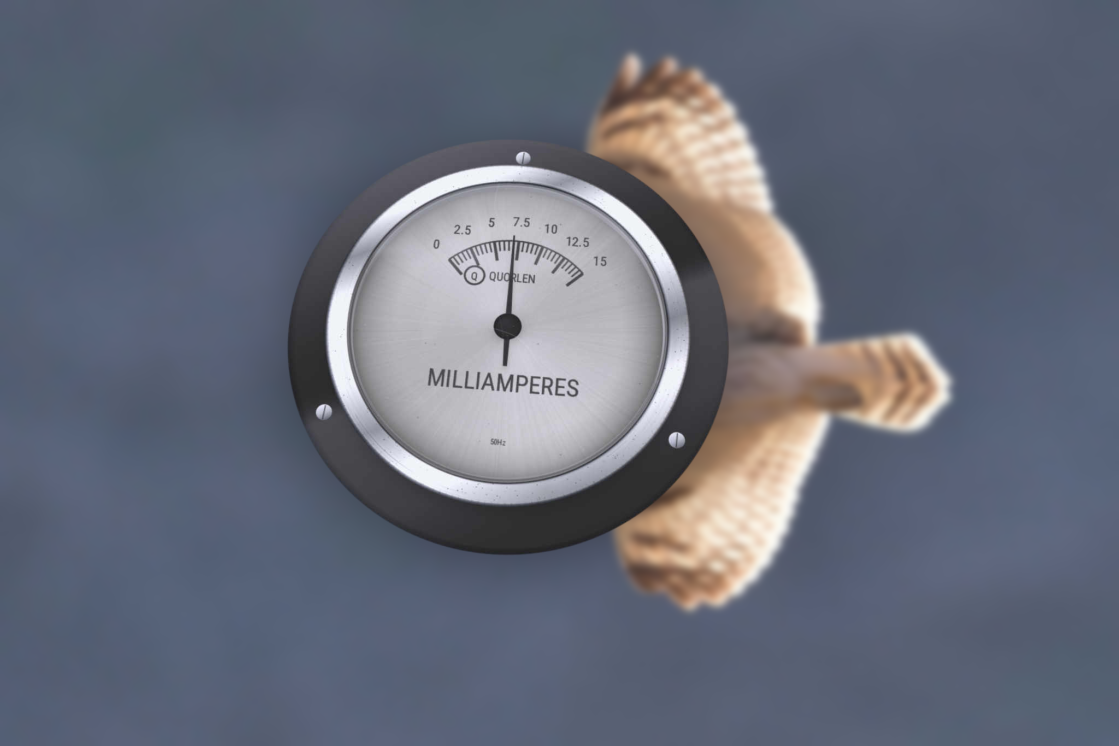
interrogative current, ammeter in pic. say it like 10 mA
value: 7 mA
